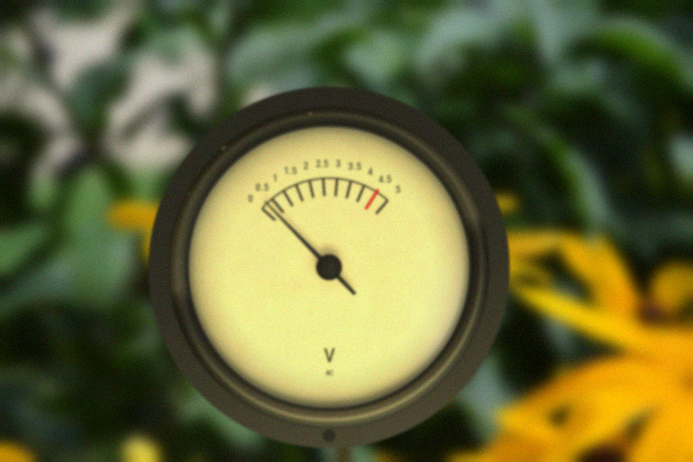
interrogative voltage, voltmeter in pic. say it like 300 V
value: 0.25 V
